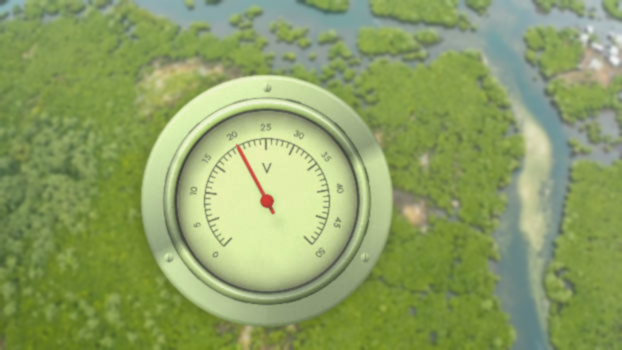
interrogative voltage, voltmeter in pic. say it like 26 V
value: 20 V
